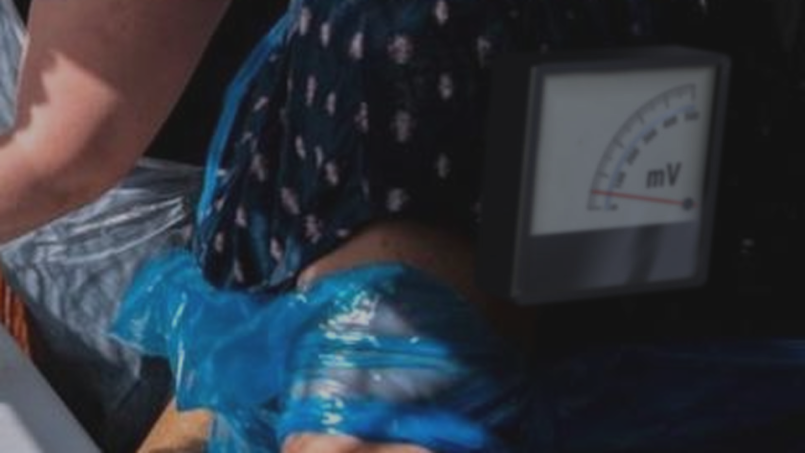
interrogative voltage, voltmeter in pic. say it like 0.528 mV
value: 50 mV
